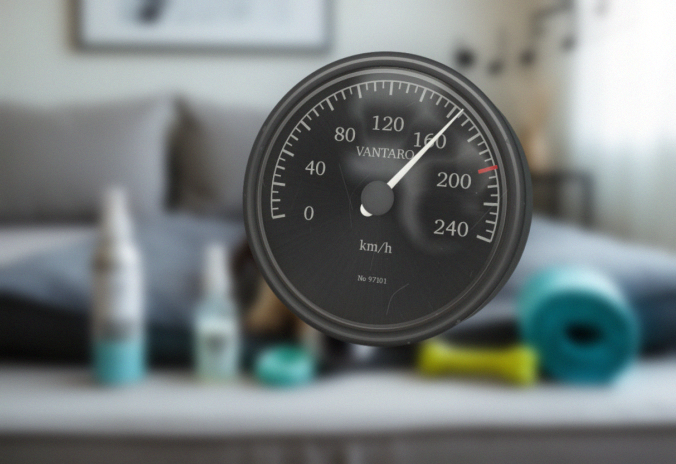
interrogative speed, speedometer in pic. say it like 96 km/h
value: 165 km/h
